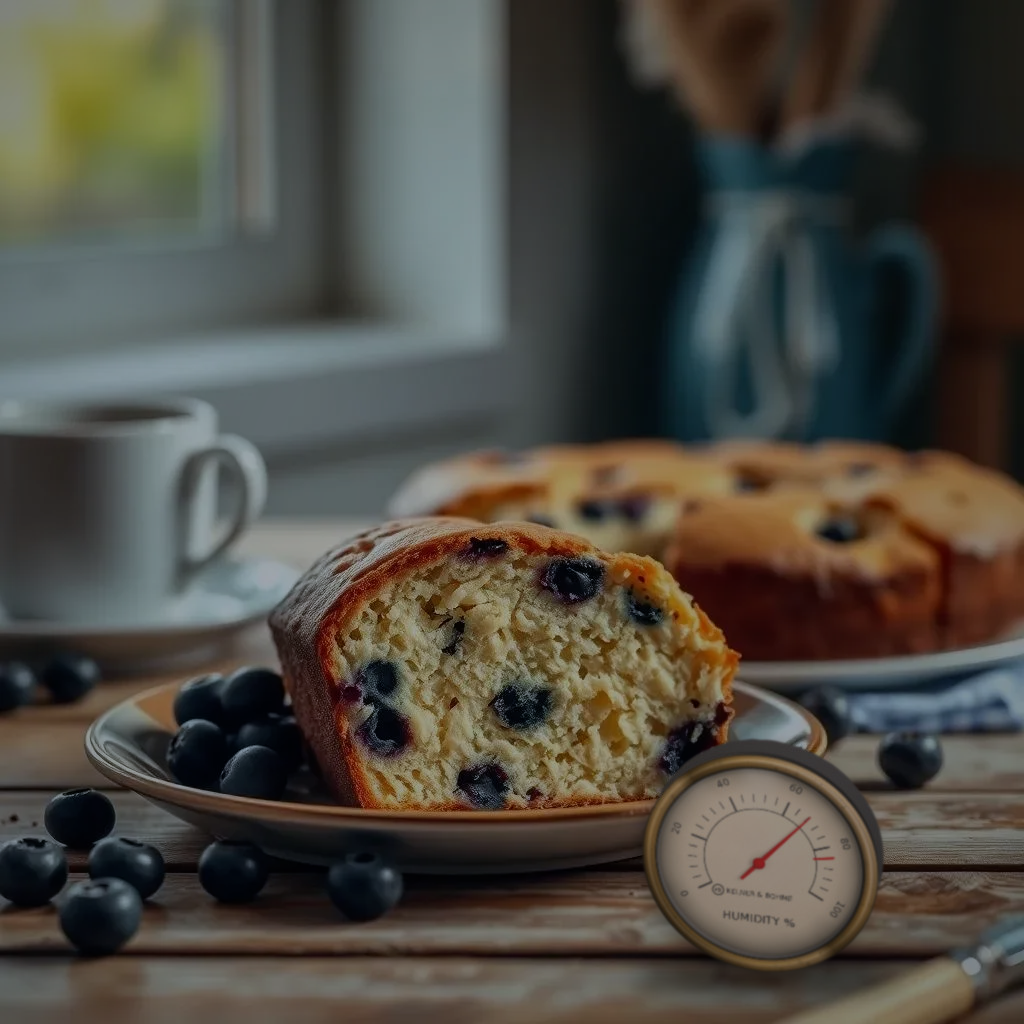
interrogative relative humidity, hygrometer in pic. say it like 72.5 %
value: 68 %
